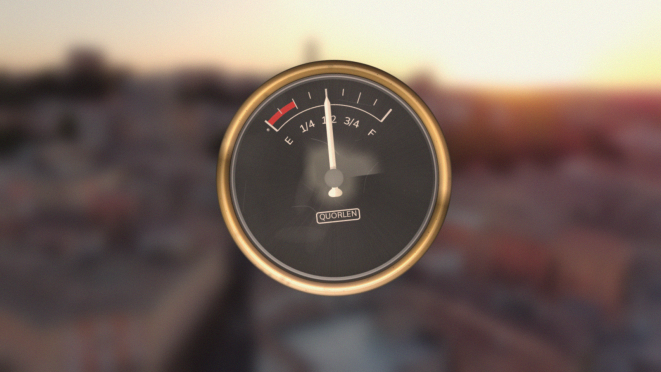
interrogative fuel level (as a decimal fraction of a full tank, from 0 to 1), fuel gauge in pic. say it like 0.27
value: 0.5
